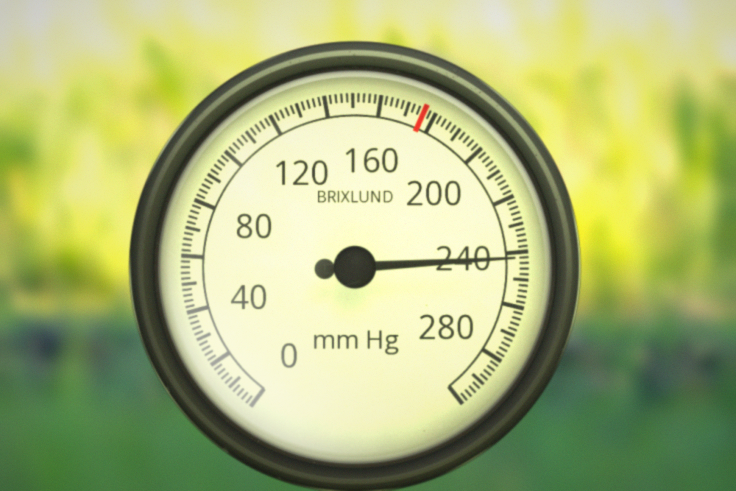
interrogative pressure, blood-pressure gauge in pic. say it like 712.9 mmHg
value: 242 mmHg
